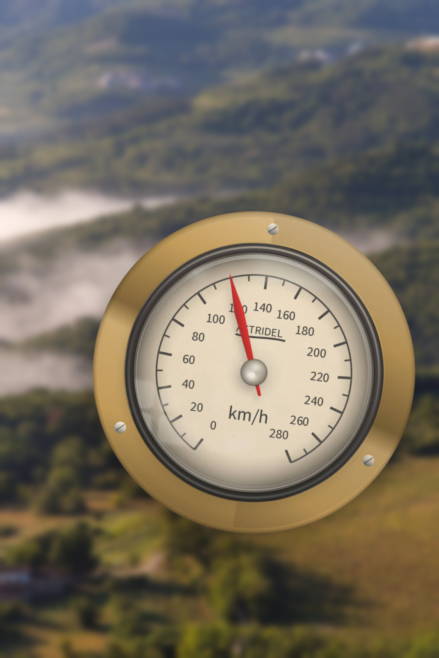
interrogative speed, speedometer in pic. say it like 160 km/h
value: 120 km/h
